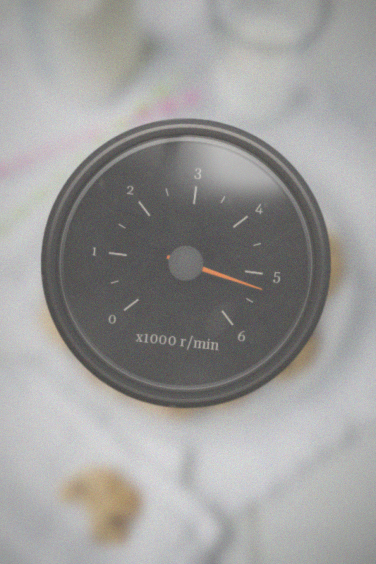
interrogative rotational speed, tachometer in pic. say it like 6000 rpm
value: 5250 rpm
